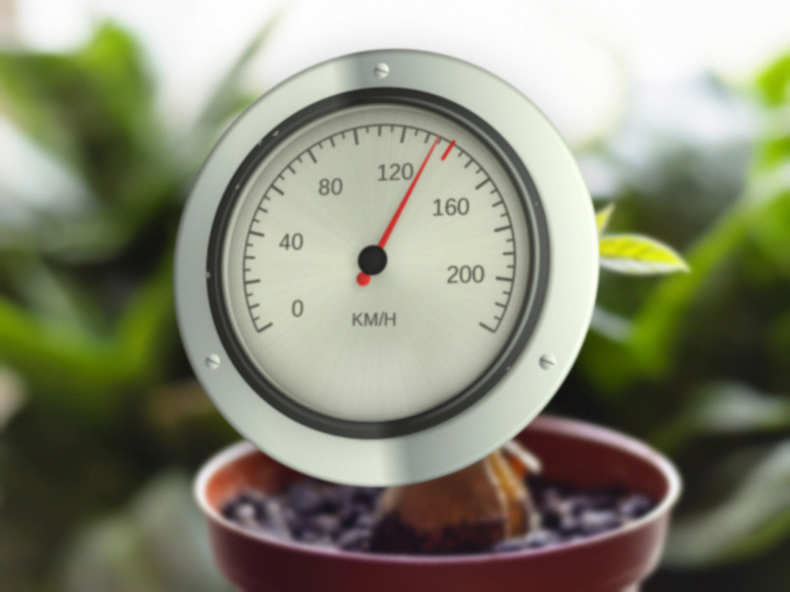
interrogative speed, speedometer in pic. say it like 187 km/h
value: 135 km/h
